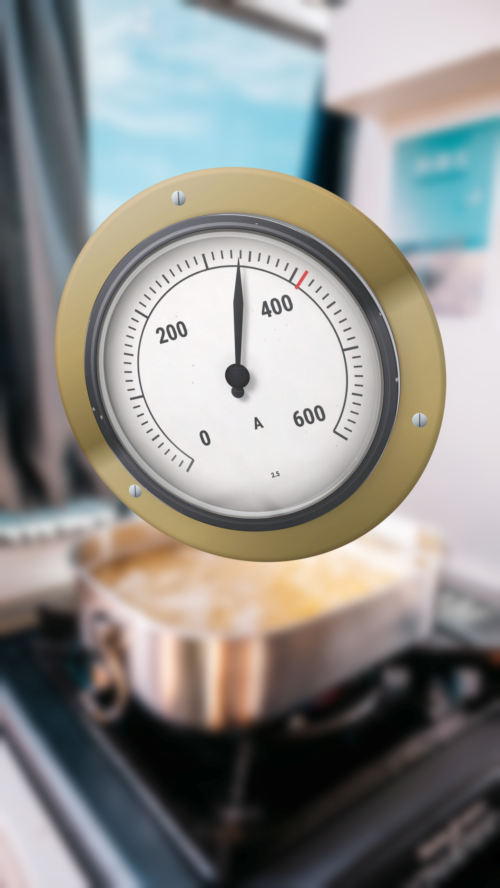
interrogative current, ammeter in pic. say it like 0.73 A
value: 340 A
